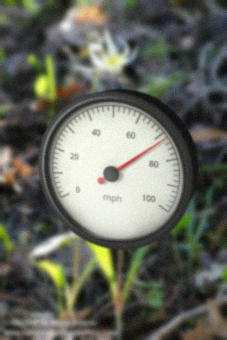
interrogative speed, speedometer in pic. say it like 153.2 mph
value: 72 mph
